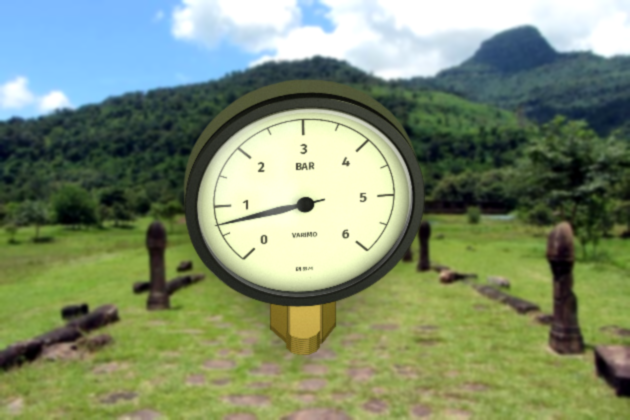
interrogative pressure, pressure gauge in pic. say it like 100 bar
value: 0.75 bar
